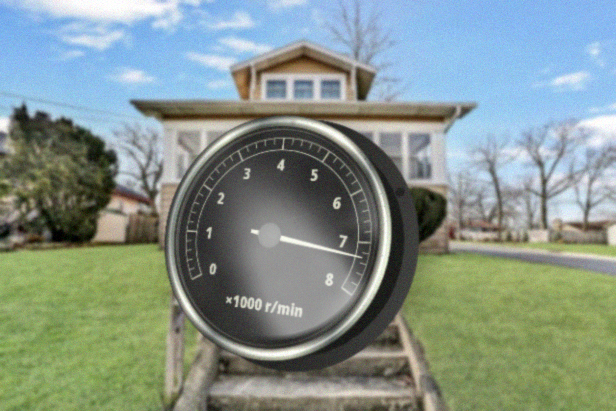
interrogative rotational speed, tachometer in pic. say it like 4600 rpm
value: 7300 rpm
